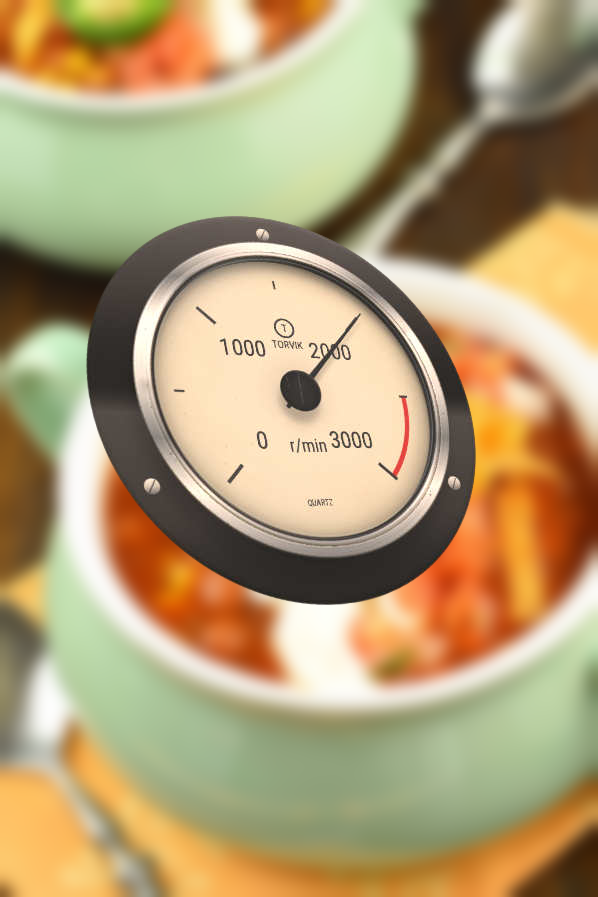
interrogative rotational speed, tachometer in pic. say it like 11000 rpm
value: 2000 rpm
